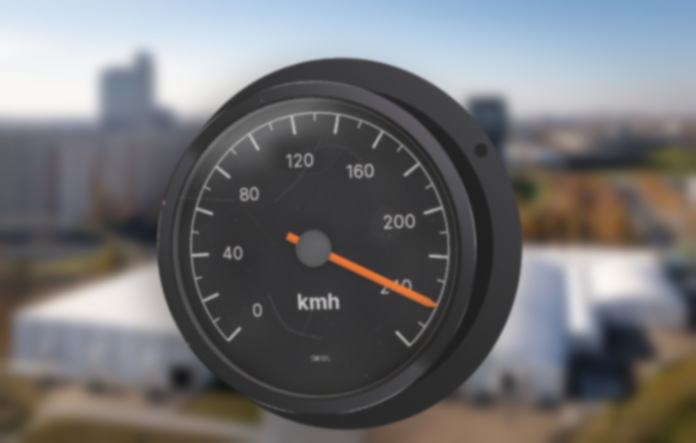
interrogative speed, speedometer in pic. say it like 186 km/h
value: 240 km/h
